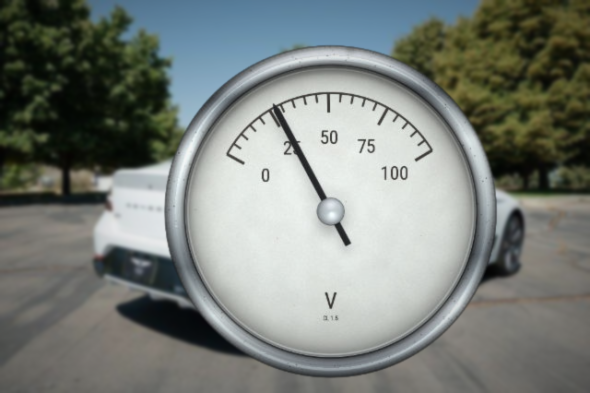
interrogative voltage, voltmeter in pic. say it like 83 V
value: 27.5 V
